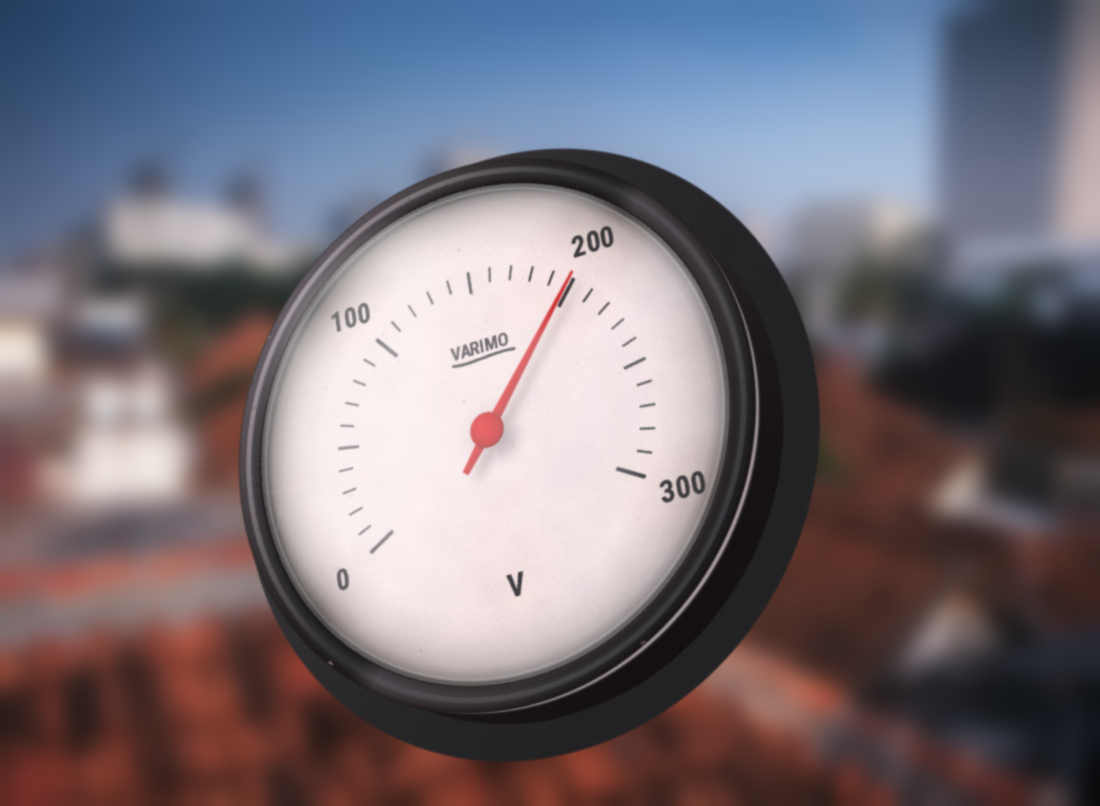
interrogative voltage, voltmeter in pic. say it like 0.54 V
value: 200 V
